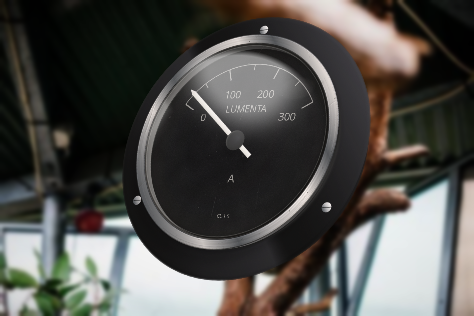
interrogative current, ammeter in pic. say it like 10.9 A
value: 25 A
